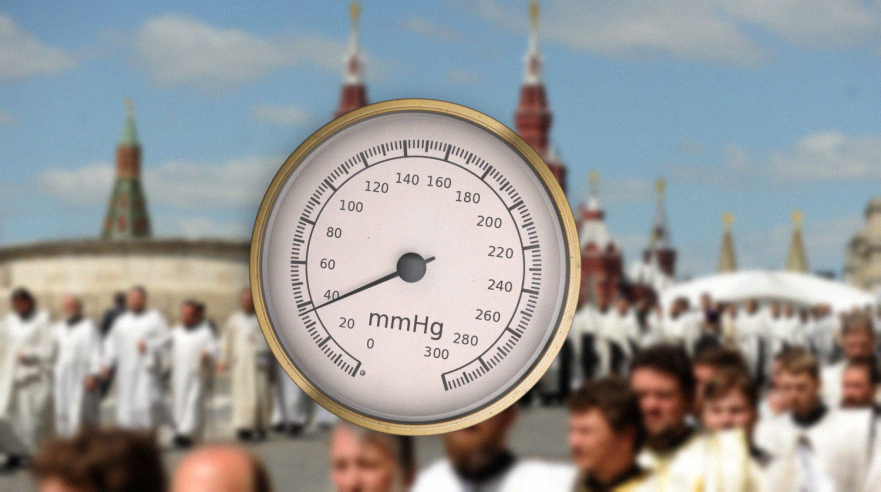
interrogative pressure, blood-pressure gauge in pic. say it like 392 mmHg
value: 36 mmHg
